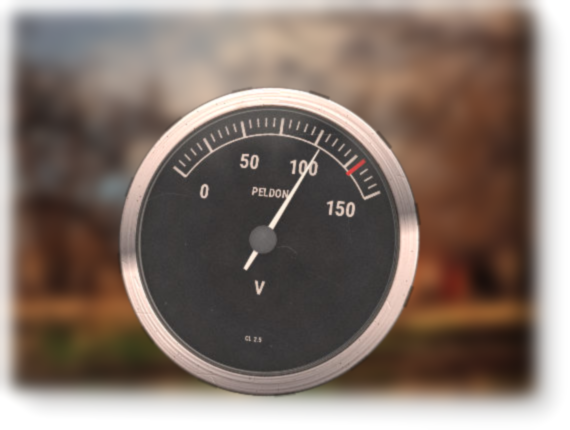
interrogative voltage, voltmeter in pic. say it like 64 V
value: 105 V
